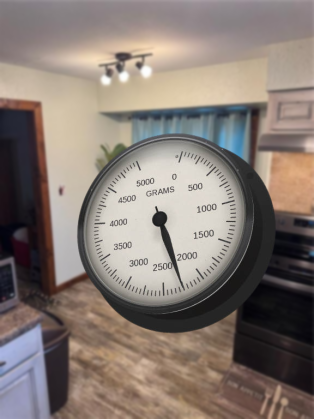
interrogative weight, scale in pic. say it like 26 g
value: 2250 g
